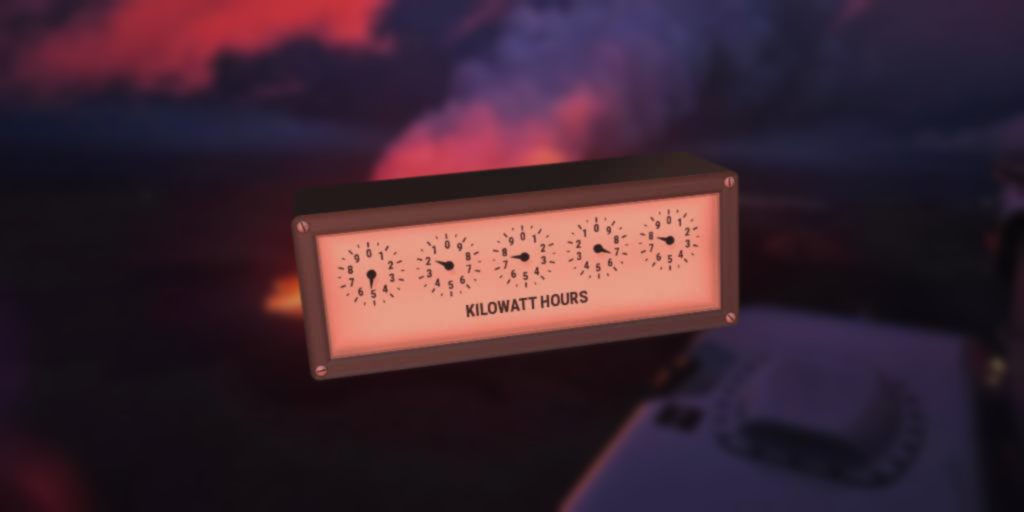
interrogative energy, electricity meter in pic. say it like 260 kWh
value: 51768 kWh
